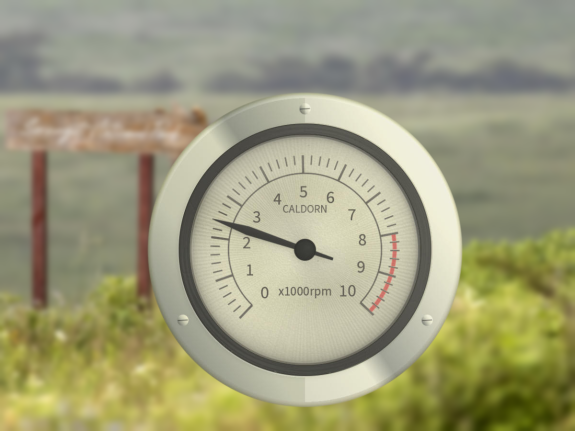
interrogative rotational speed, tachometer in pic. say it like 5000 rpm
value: 2400 rpm
